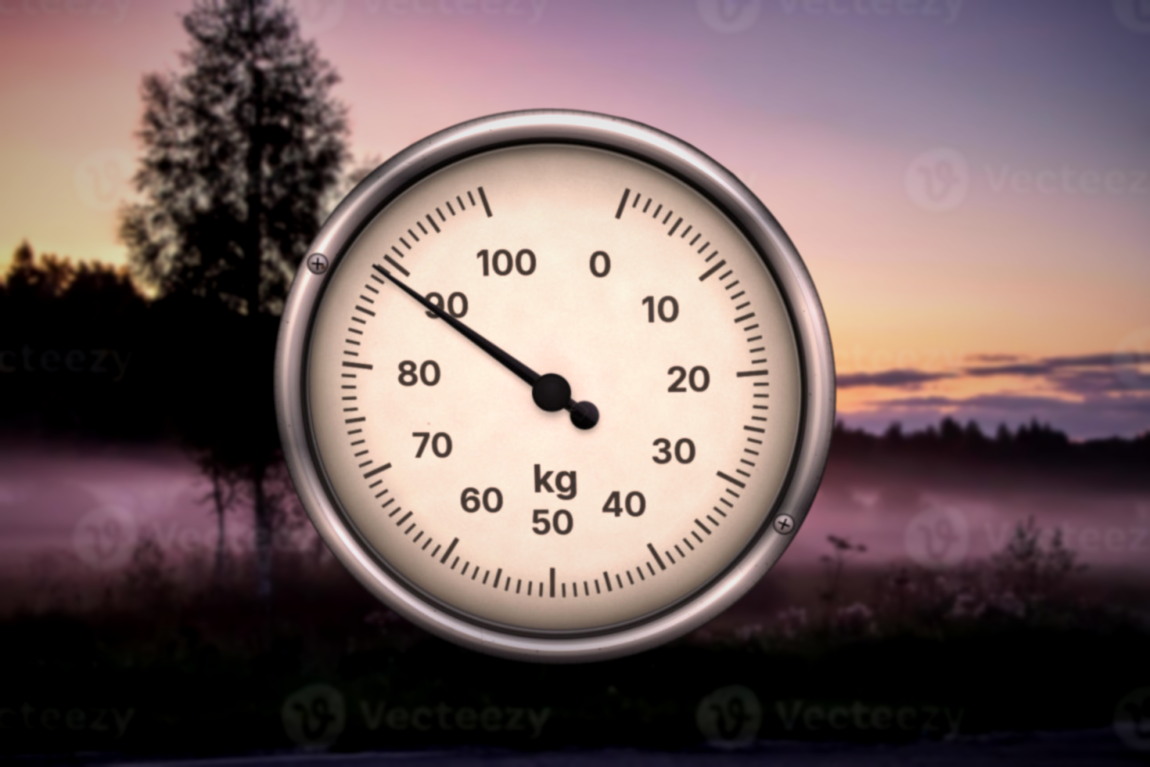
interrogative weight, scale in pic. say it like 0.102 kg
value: 89 kg
